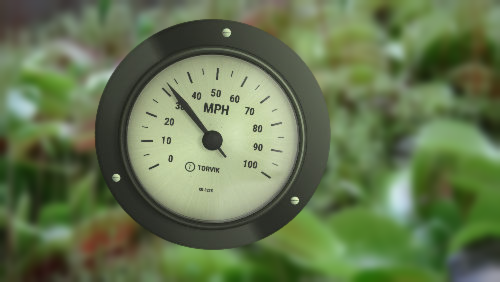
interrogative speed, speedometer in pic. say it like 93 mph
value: 32.5 mph
